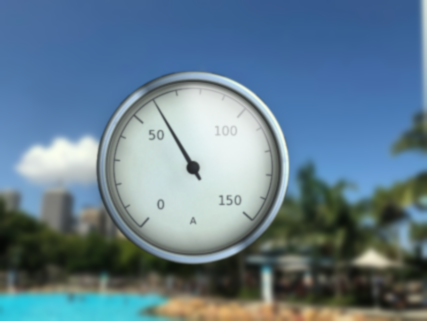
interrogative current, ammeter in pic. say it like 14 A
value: 60 A
